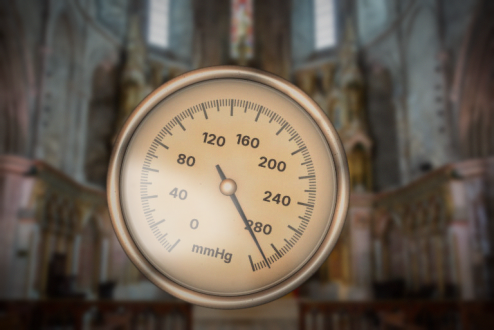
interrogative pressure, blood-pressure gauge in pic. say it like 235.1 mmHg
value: 290 mmHg
